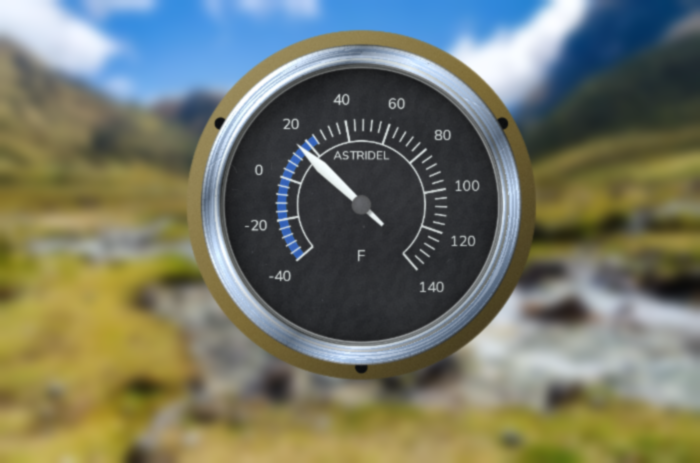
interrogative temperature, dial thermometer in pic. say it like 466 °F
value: 16 °F
